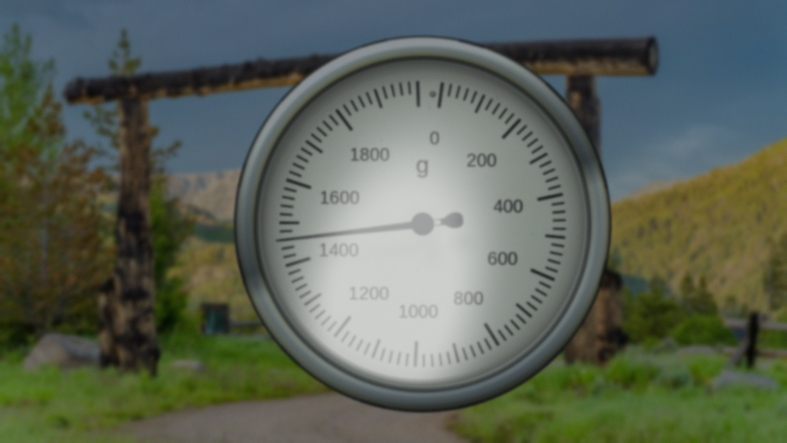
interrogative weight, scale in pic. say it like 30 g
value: 1460 g
